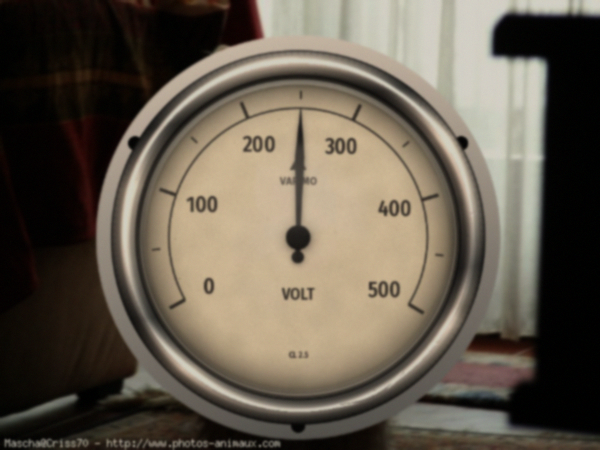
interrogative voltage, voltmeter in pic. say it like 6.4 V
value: 250 V
